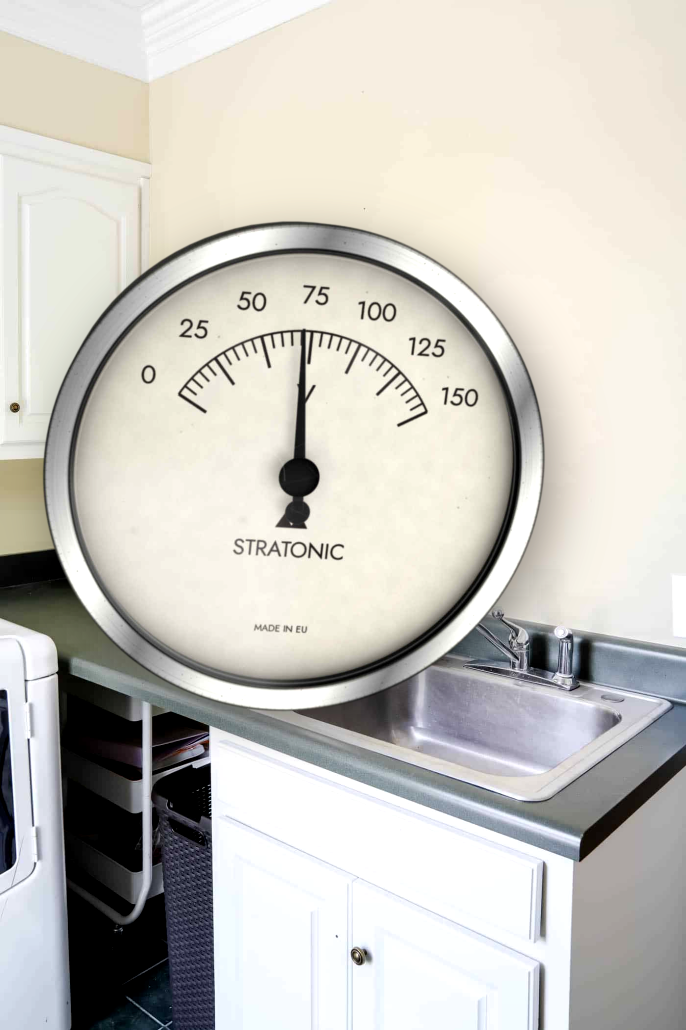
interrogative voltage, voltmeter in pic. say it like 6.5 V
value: 70 V
